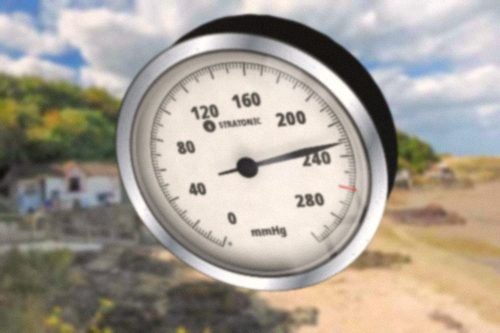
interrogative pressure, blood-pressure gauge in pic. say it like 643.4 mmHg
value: 230 mmHg
